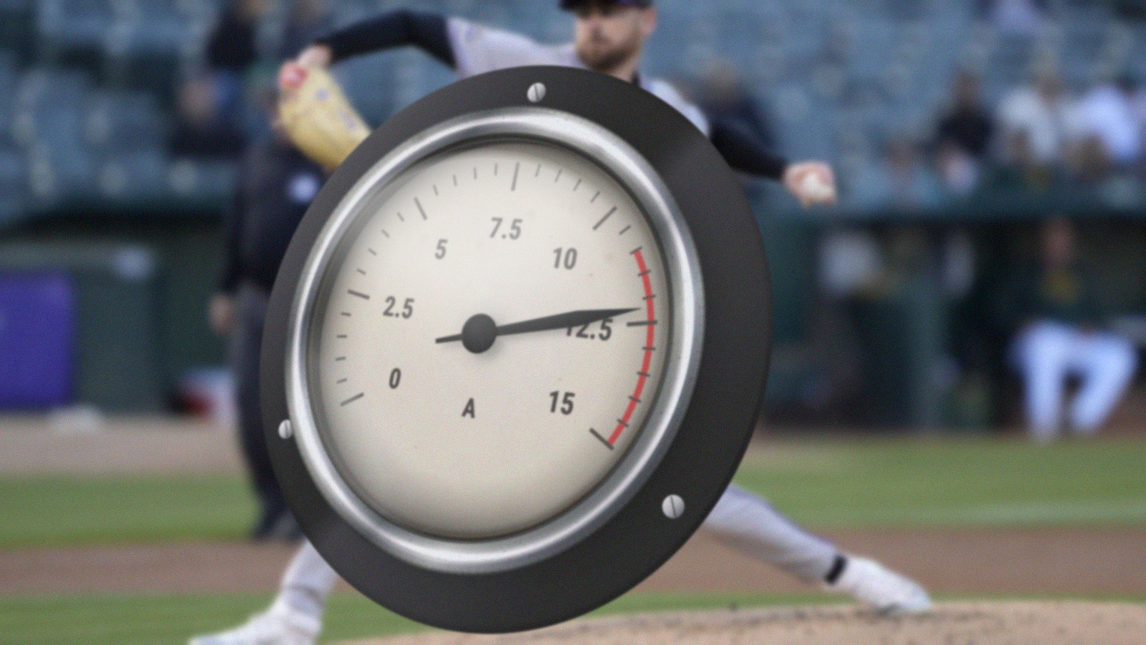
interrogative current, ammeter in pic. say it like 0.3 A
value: 12.25 A
